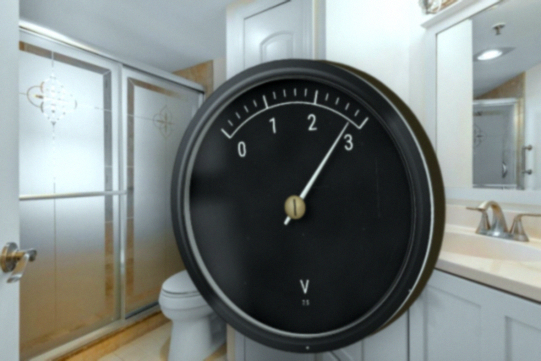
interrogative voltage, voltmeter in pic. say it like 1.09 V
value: 2.8 V
